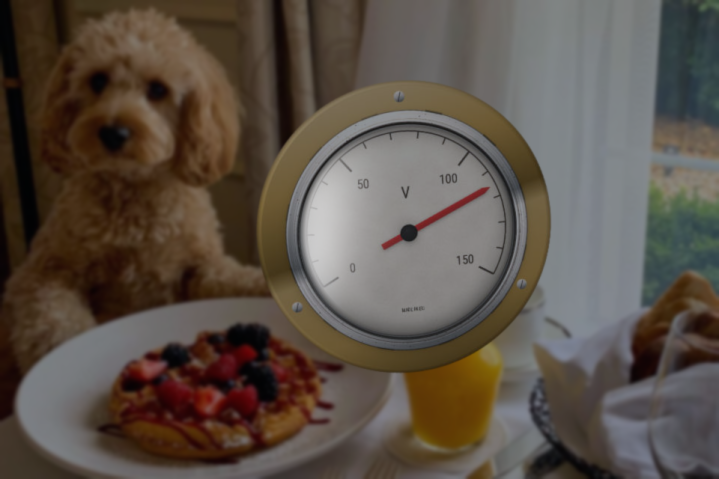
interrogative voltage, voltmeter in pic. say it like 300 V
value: 115 V
